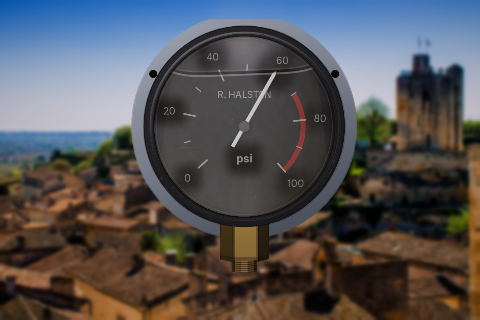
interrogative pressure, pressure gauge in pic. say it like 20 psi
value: 60 psi
